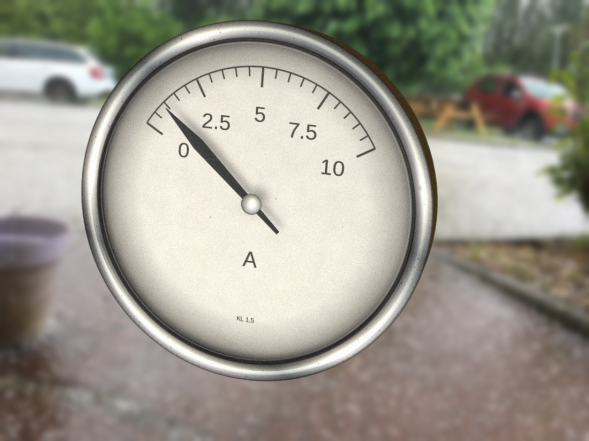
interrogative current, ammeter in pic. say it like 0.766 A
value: 1 A
